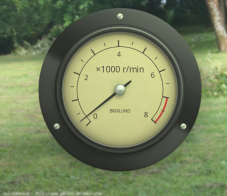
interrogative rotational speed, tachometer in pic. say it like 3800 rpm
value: 250 rpm
